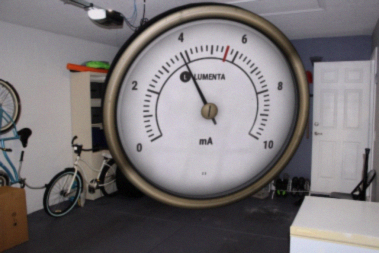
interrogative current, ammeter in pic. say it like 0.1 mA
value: 3.8 mA
